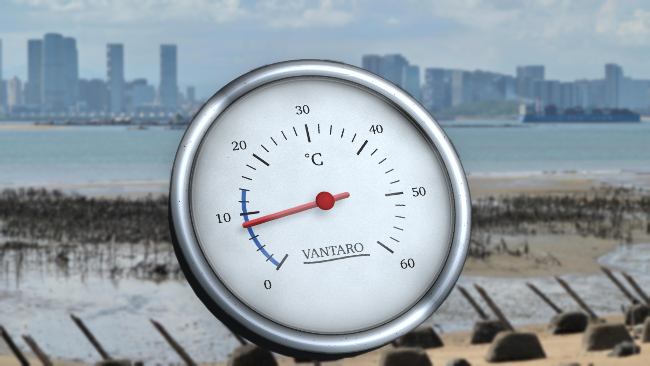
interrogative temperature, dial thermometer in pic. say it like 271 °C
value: 8 °C
